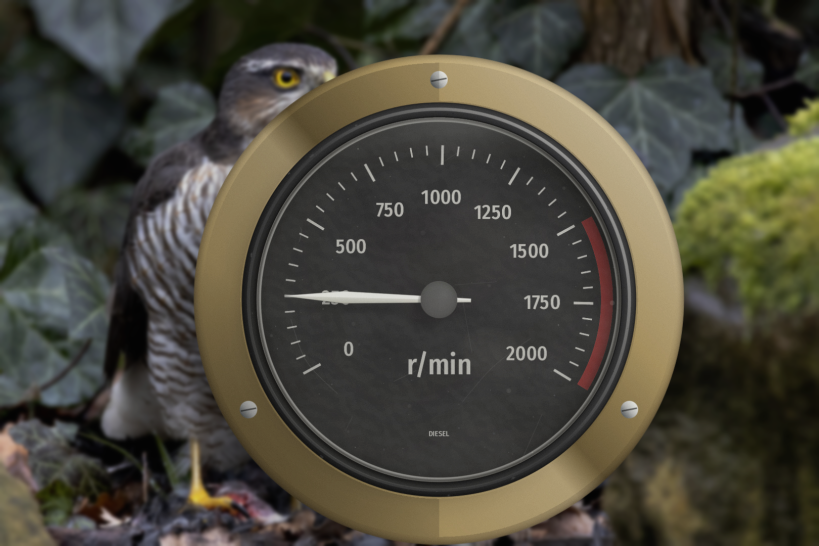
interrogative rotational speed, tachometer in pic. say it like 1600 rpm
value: 250 rpm
